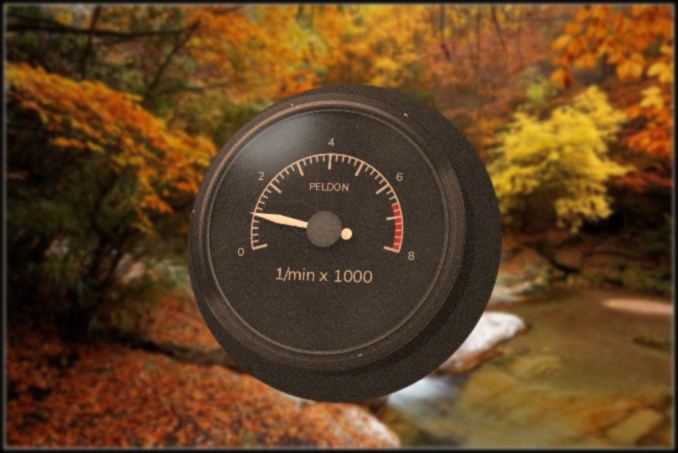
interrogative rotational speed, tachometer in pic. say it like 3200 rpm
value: 1000 rpm
